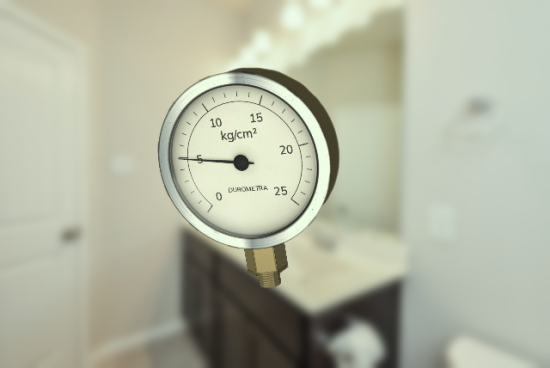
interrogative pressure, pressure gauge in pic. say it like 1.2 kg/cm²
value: 5 kg/cm²
